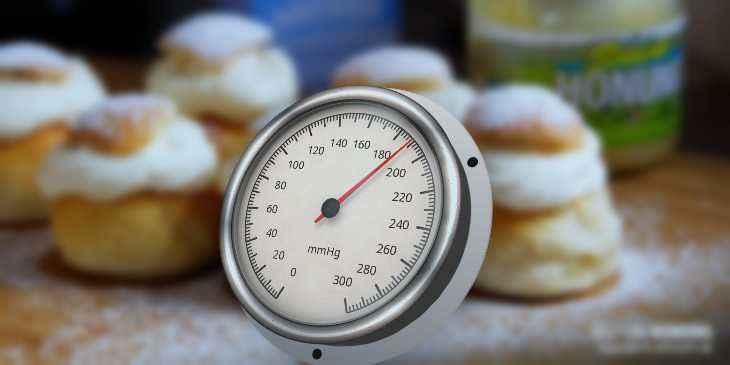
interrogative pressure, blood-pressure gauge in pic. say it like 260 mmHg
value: 190 mmHg
